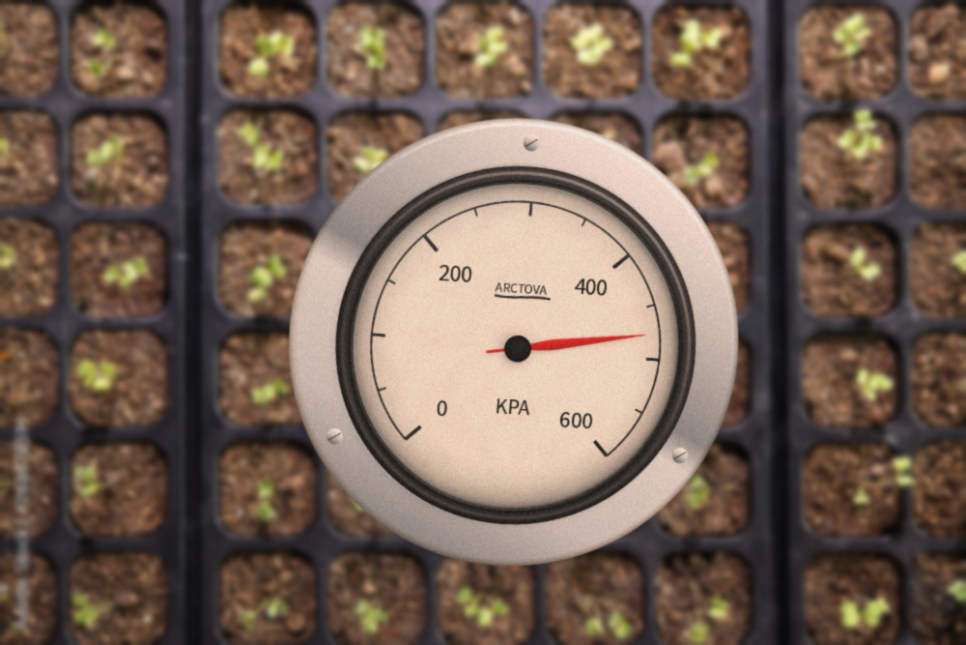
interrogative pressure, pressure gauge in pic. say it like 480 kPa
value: 475 kPa
